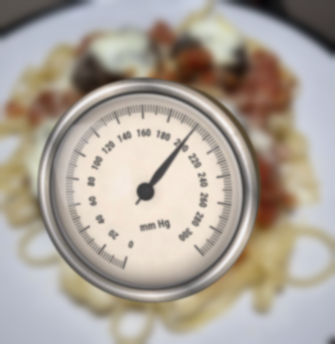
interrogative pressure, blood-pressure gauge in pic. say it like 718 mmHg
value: 200 mmHg
